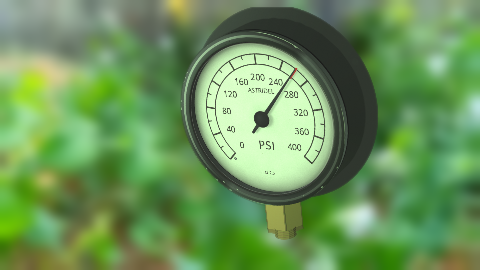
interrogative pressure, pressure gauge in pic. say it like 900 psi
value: 260 psi
